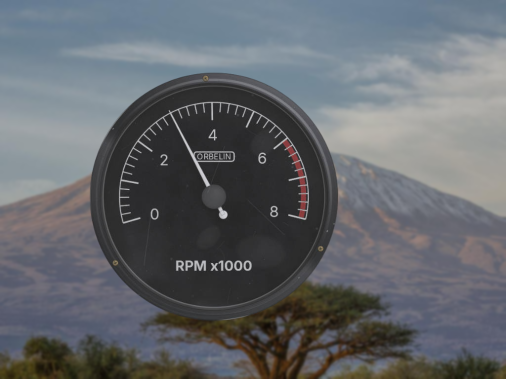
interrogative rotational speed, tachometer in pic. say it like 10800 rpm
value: 3000 rpm
